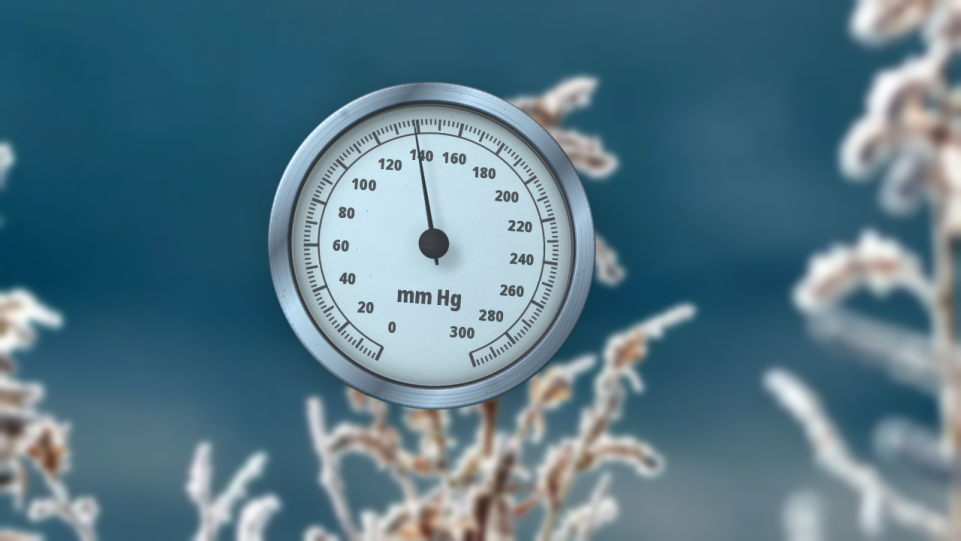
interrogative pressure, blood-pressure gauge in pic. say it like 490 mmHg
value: 138 mmHg
